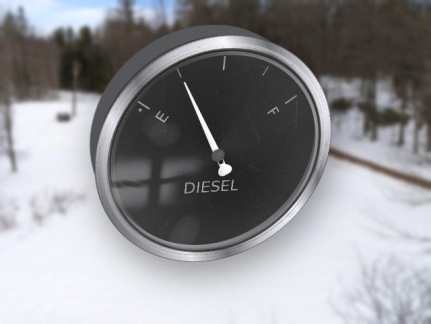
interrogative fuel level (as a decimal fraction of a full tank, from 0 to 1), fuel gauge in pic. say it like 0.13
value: 0.25
